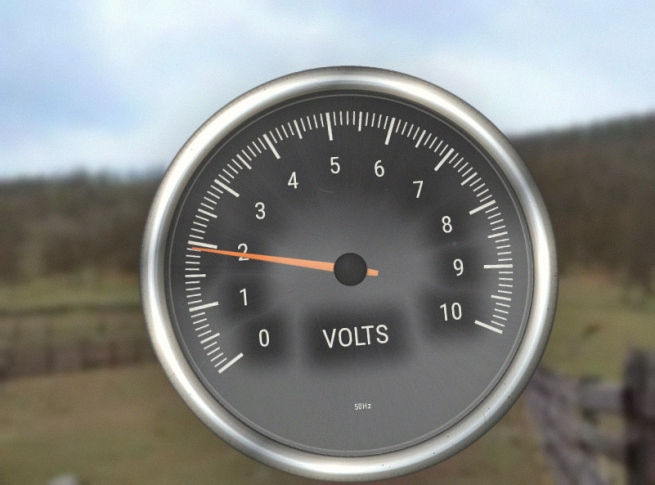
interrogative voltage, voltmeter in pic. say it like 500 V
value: 1.9 V
